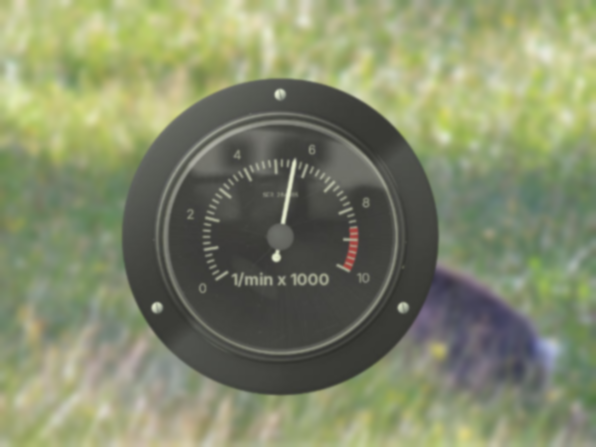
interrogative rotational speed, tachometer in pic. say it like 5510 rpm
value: 5600 rpm
